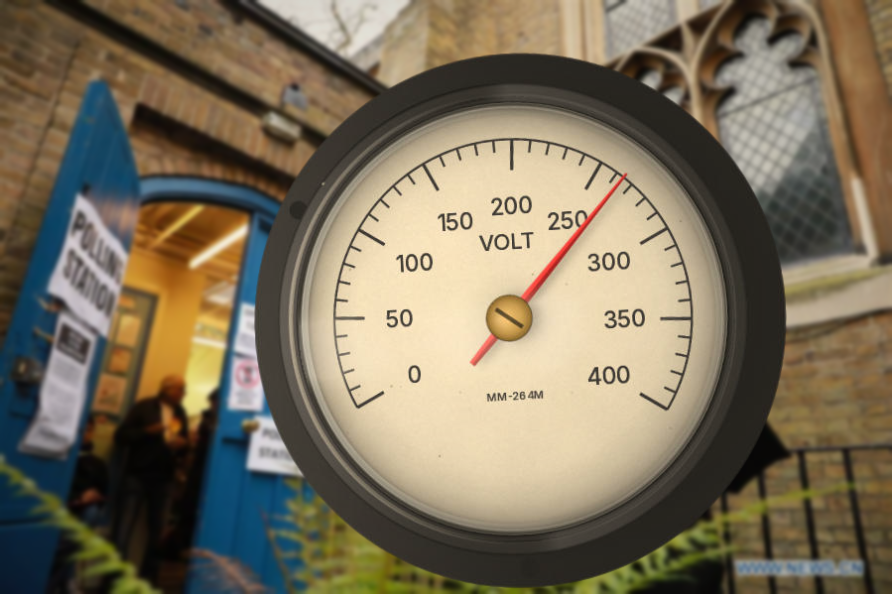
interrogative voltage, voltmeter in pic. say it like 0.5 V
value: 265 V
